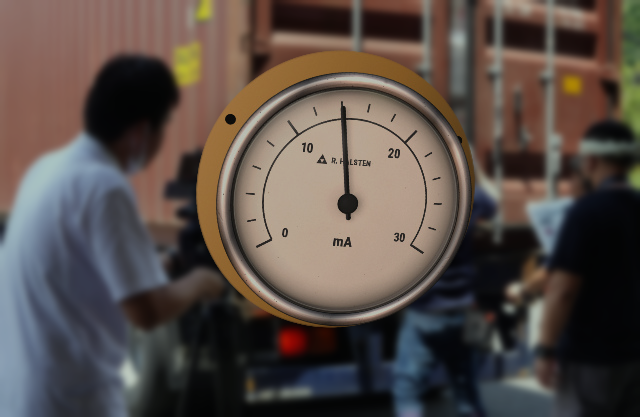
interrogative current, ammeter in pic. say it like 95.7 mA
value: 14 mA
